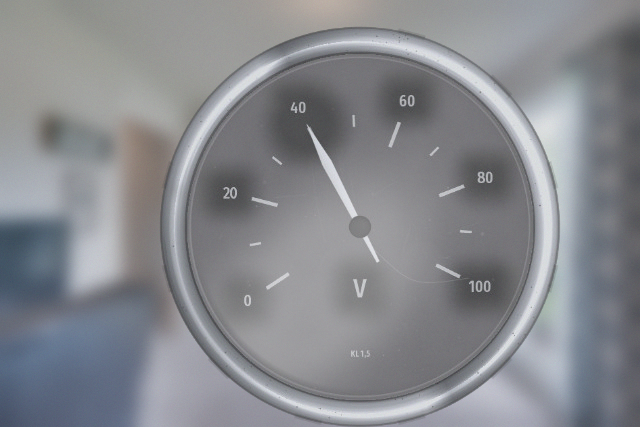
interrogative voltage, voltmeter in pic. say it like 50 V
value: 40 V
